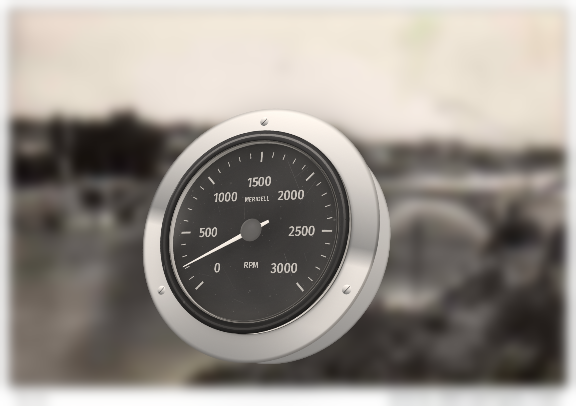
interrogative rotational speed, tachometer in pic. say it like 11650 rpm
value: 200 rpm
